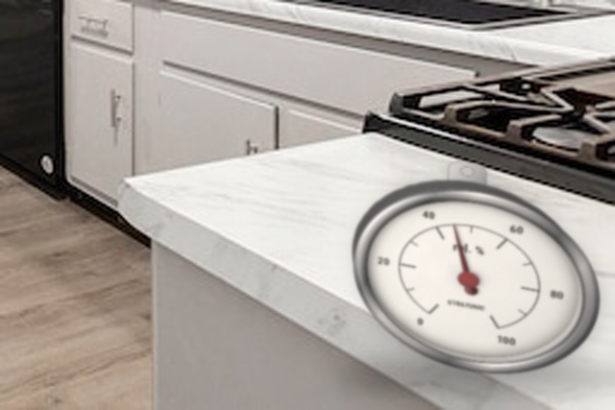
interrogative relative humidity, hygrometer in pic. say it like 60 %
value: 45 %
